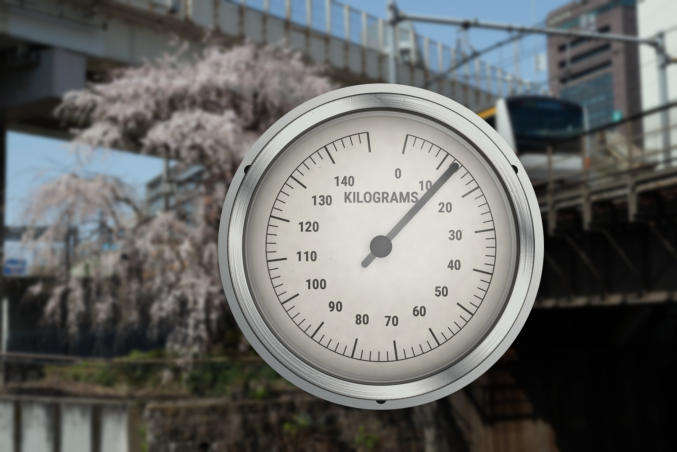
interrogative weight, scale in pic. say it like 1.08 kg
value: 13 kg
